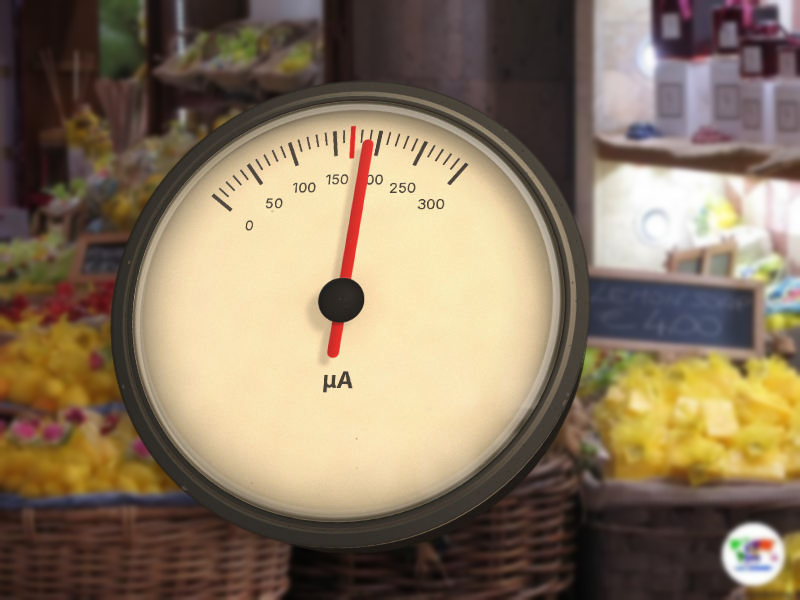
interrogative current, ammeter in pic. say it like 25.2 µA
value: 190 µA
